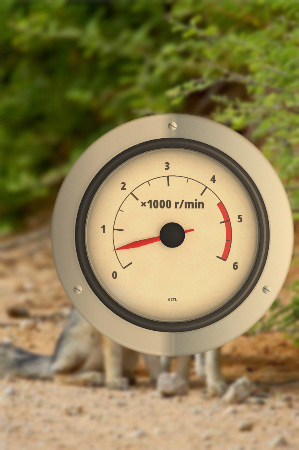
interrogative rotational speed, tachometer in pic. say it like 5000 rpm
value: 500 rpm
